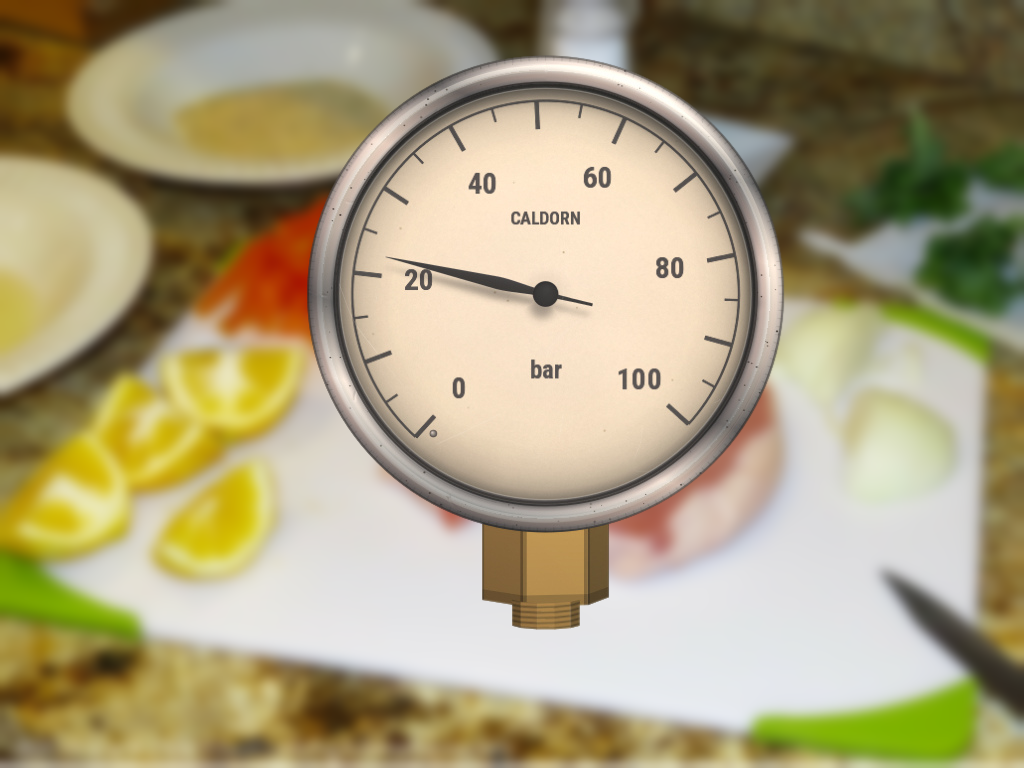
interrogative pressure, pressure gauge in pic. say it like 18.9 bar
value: 22.5 bar
